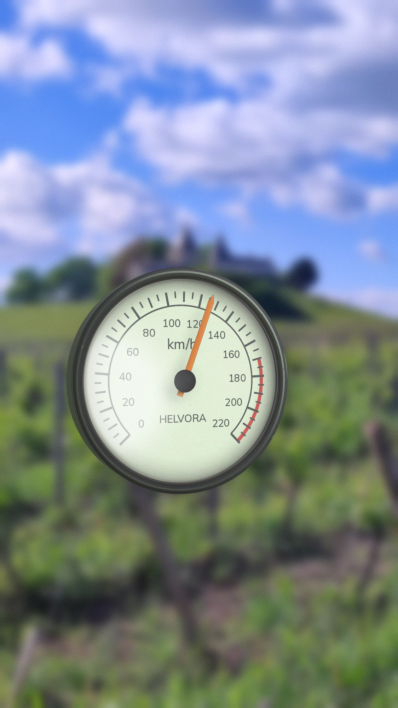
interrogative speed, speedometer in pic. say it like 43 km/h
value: 125 km/h
